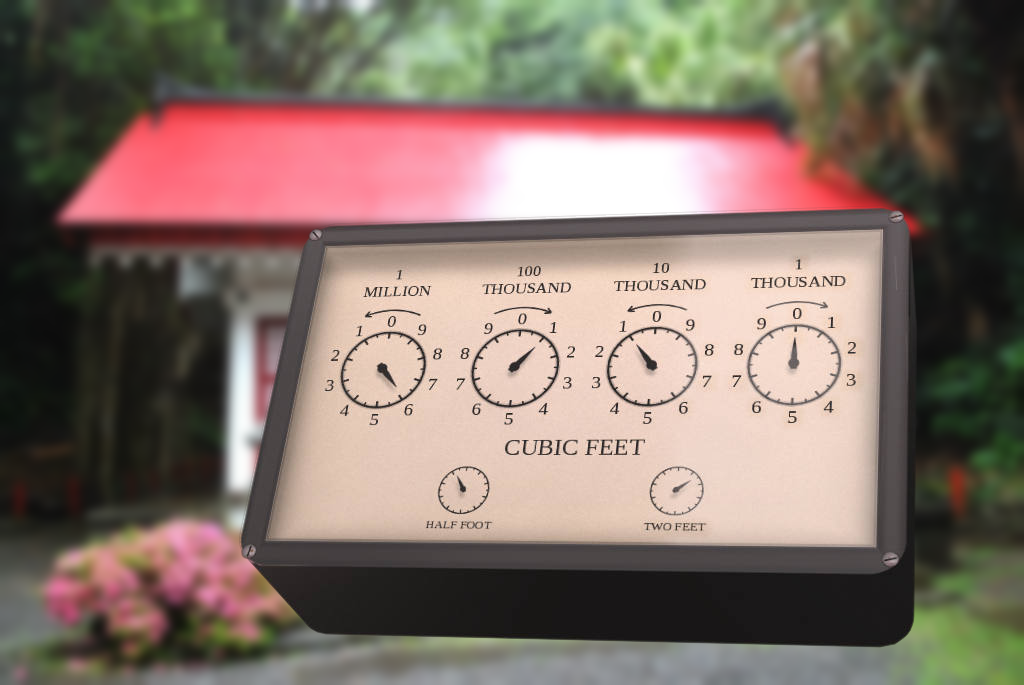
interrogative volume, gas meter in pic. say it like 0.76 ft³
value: 611000 ft³
